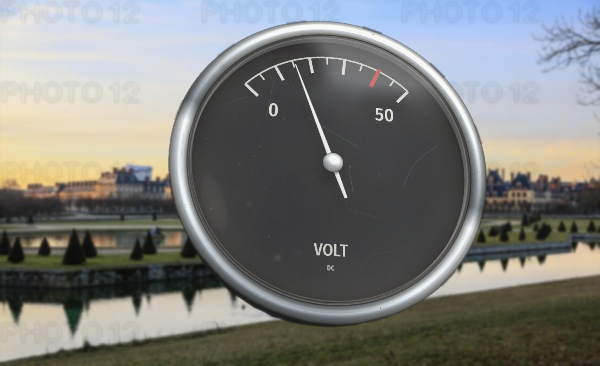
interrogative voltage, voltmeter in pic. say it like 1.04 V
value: 15 V
